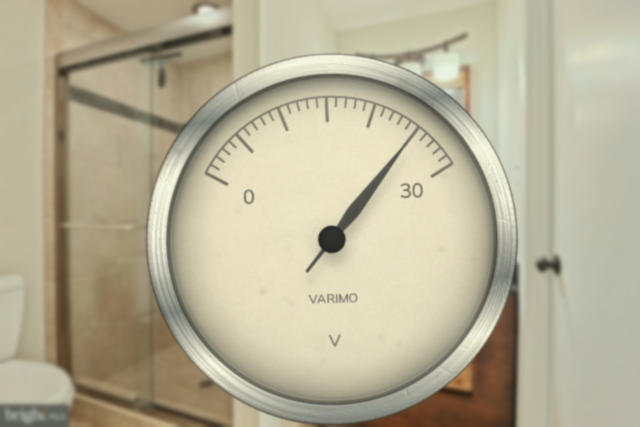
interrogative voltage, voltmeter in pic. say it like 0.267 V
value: 25 V
